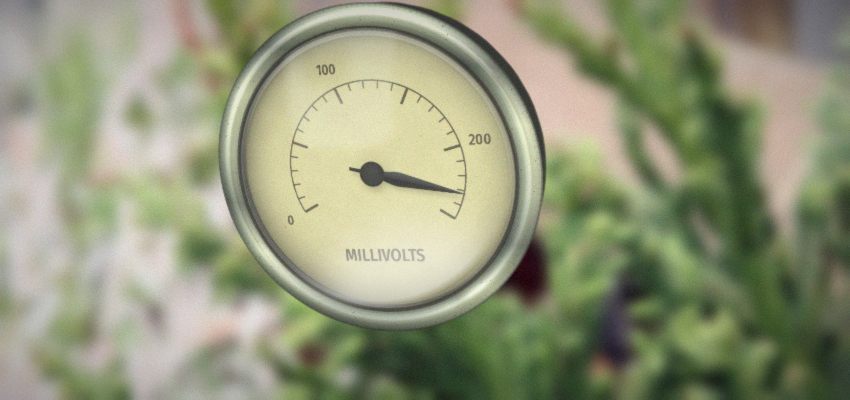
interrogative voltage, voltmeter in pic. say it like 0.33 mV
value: 230 mV
